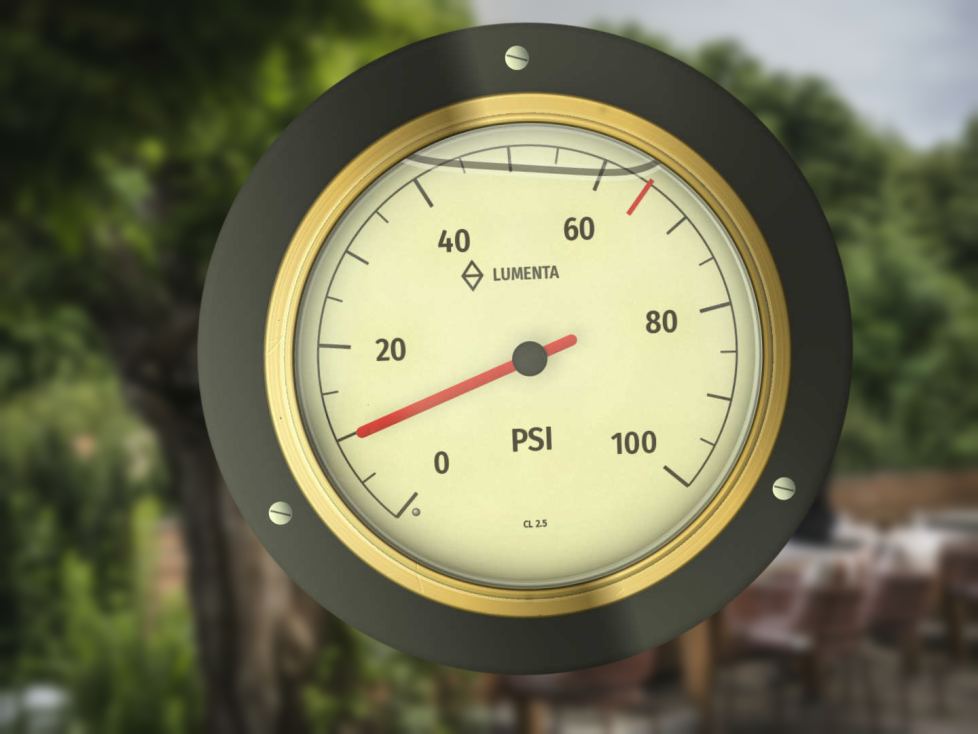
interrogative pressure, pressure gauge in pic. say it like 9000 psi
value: 10 psi
